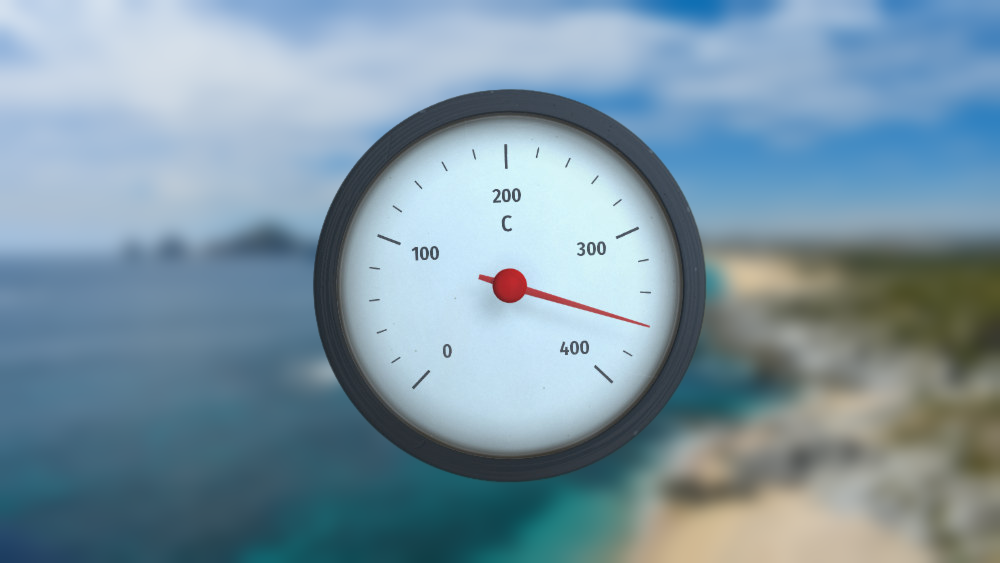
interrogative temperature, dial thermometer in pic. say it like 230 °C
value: 360 °C
